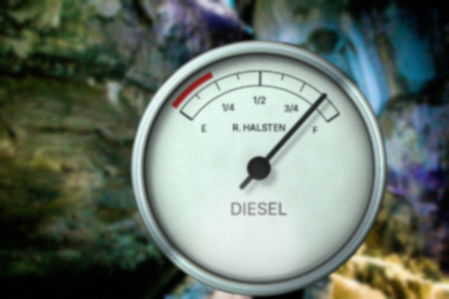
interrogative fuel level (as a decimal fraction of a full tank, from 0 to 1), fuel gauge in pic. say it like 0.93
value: 0.875
